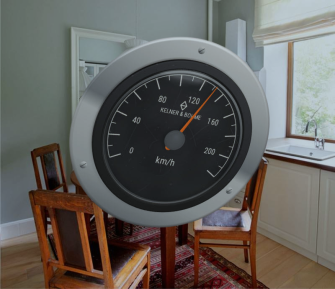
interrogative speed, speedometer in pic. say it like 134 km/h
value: 130 km/h
